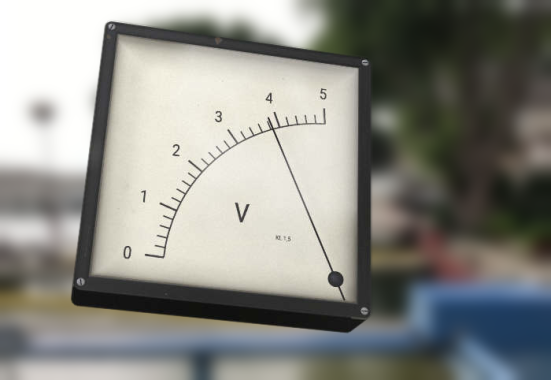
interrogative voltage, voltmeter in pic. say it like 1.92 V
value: 3.8 V
